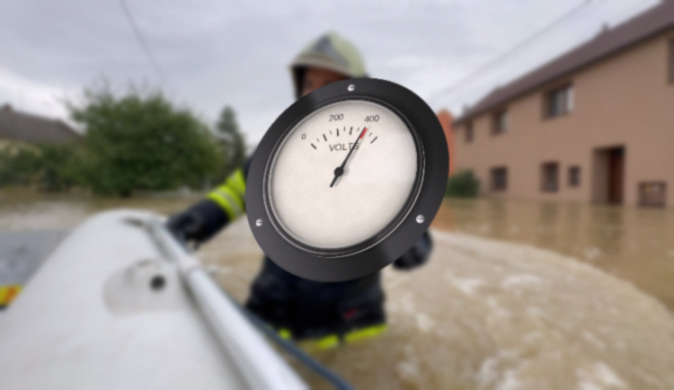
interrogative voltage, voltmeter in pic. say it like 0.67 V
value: 400 V
